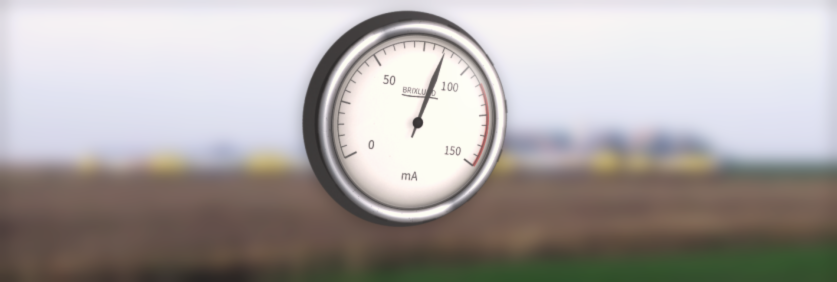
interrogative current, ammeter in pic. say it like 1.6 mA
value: 85 mA
